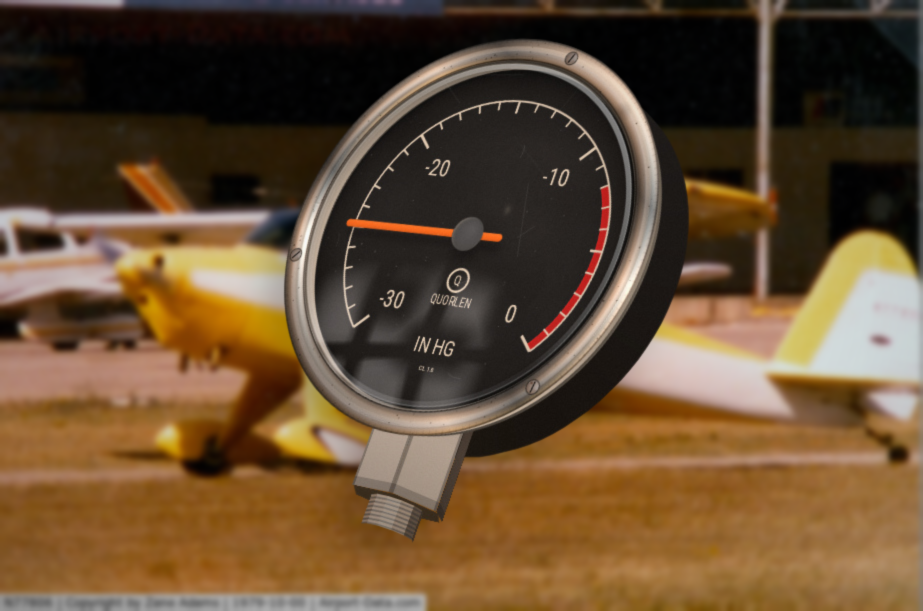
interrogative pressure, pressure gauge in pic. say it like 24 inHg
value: -25 inHg
